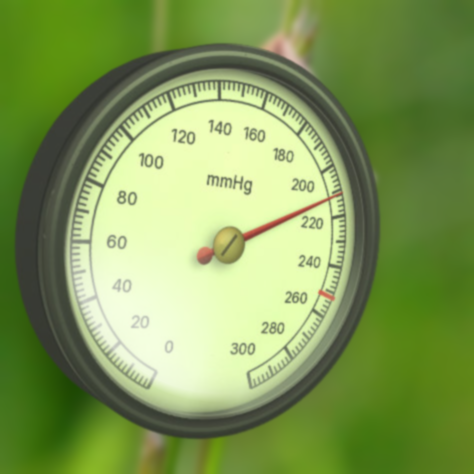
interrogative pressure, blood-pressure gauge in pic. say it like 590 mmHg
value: 210 mmHg
